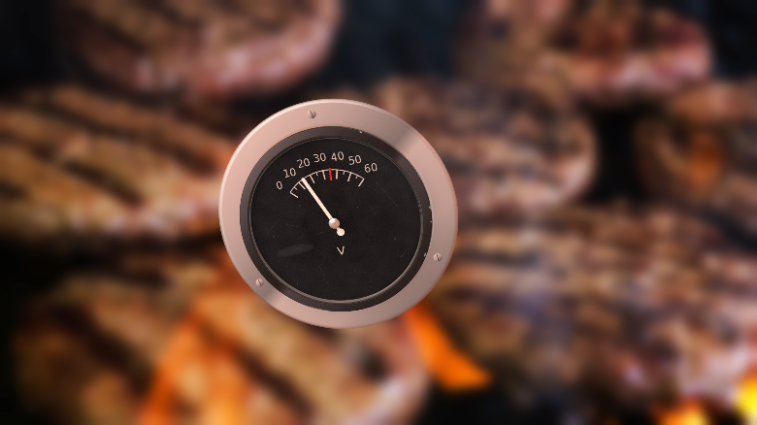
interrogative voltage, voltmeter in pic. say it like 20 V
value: 15 V
